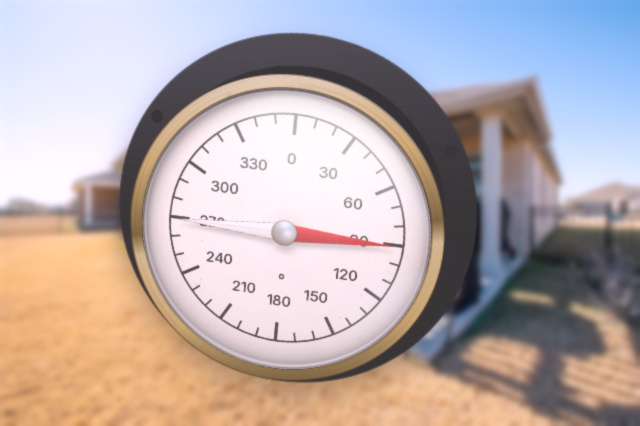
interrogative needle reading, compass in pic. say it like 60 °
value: 90 °
